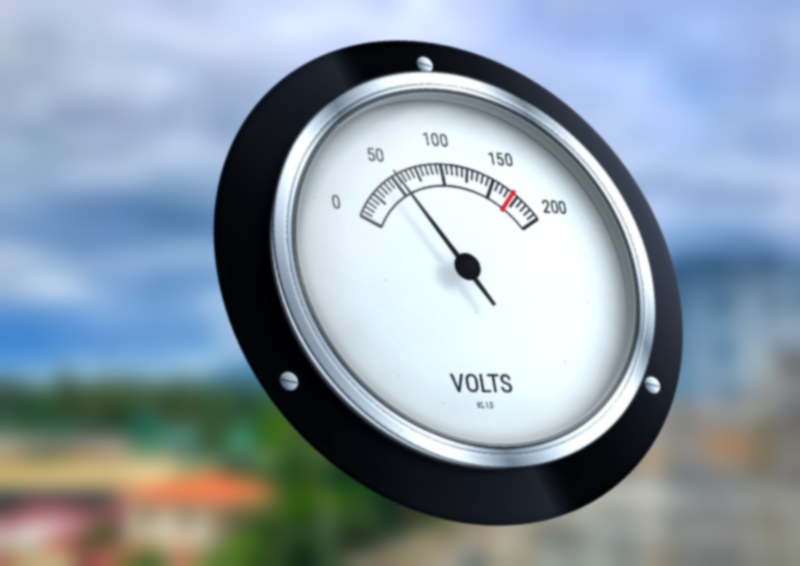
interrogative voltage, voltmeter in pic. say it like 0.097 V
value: 50 V
